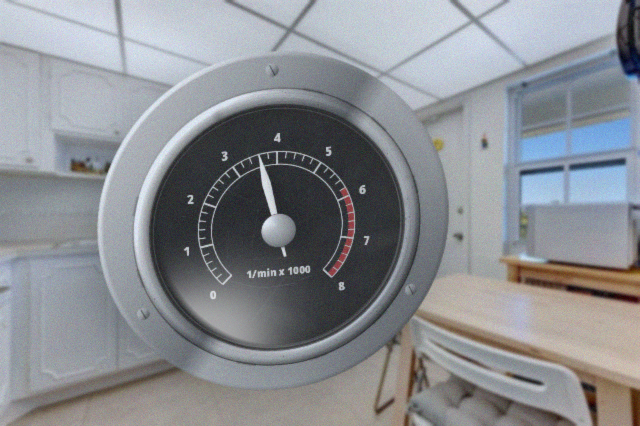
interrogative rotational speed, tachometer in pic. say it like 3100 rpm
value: 3600 rpm
